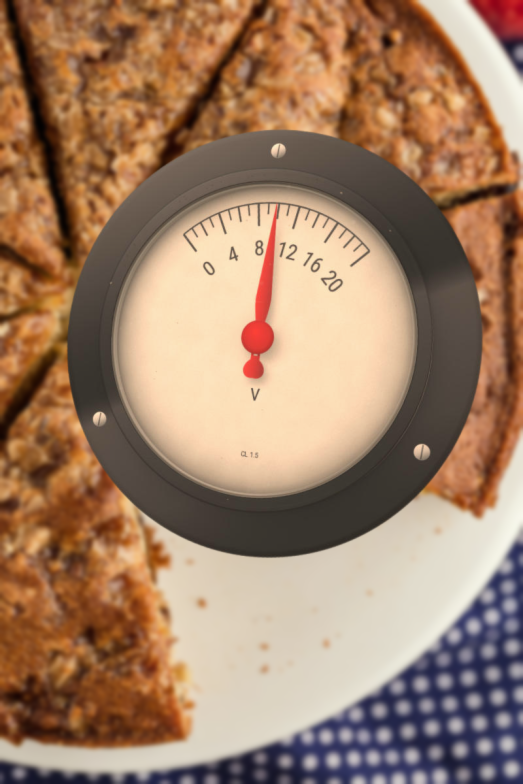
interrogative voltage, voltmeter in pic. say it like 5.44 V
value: 10 V
